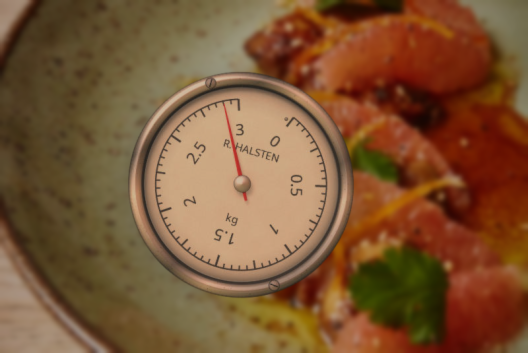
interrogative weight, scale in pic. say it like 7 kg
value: 2.9 kg
